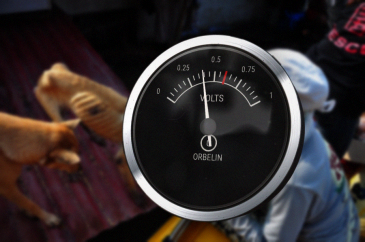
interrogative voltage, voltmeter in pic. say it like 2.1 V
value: 0.4 V
